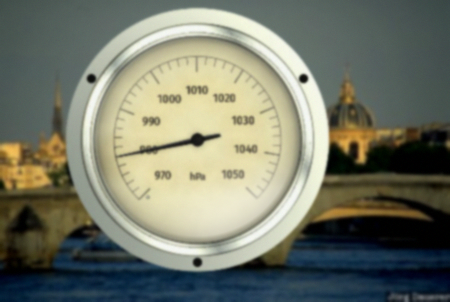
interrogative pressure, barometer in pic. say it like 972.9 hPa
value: 980 hPa
